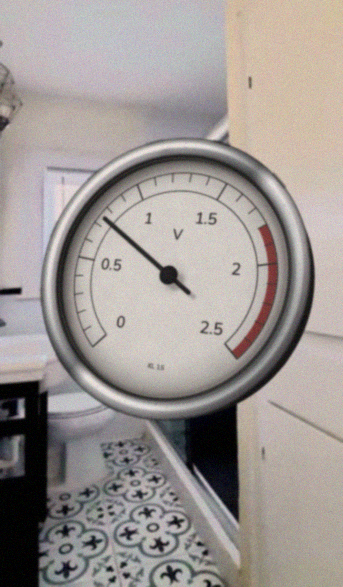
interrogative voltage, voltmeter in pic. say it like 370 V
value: 0.75 V
